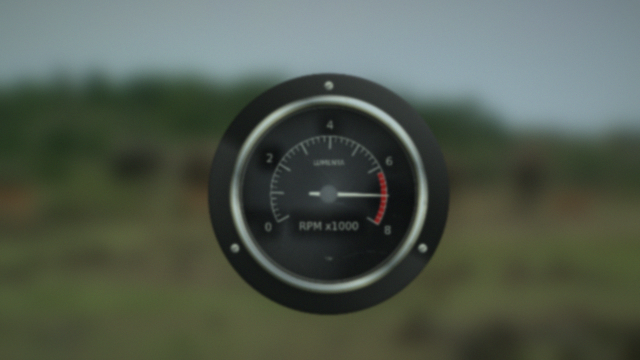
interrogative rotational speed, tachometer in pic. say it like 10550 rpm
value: 7000 rpm
